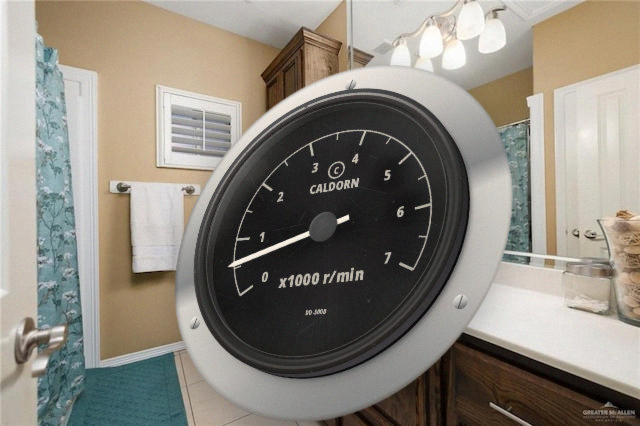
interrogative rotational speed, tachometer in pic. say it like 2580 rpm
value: 500 rpm
